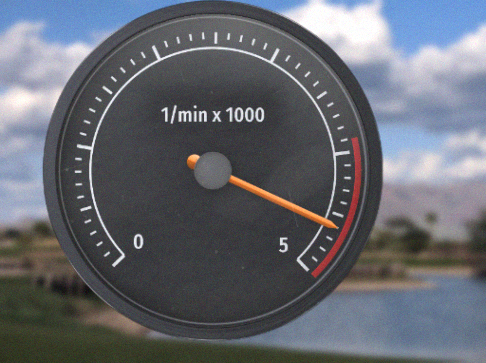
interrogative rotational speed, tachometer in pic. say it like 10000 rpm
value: 4600 rpm
